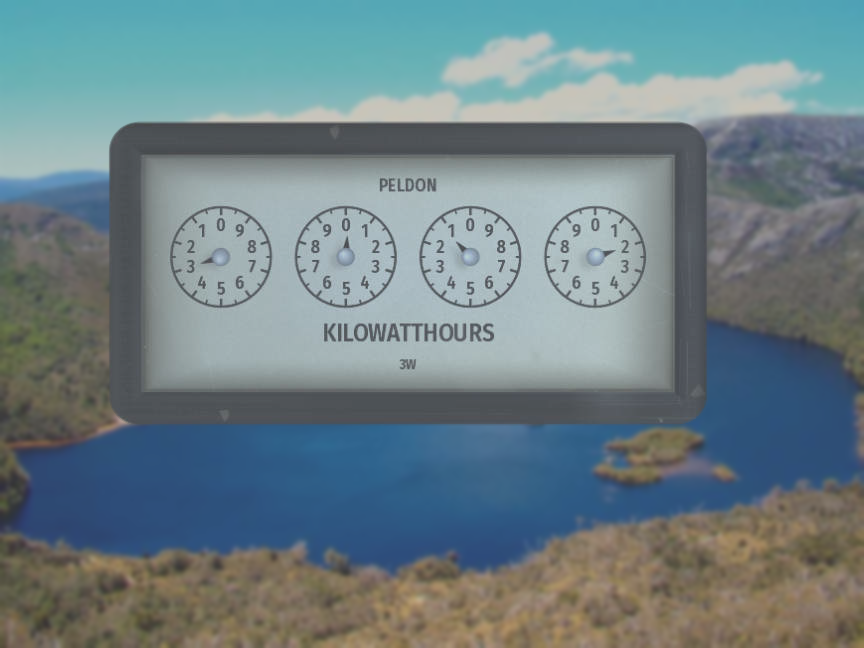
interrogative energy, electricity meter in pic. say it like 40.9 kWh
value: 3012 kWh
